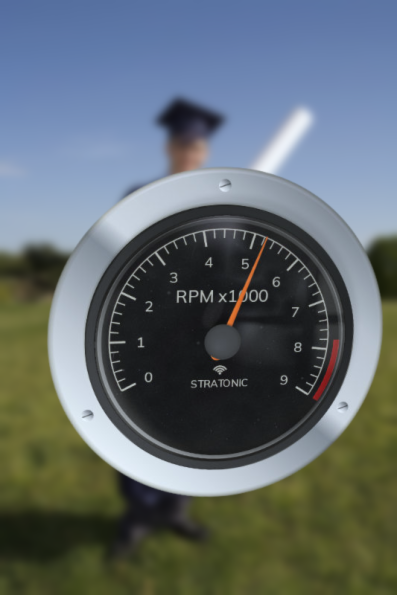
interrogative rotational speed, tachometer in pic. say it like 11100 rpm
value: 5200 rpm
